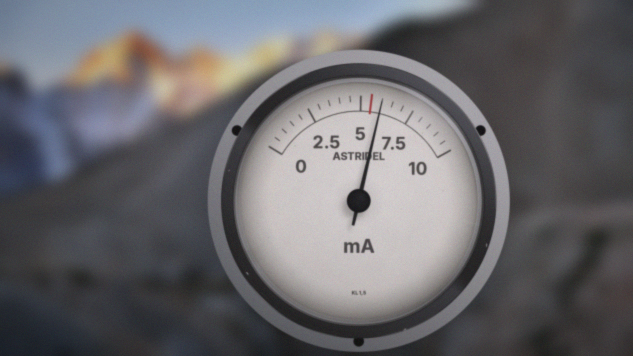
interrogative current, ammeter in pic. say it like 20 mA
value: 6 mA
